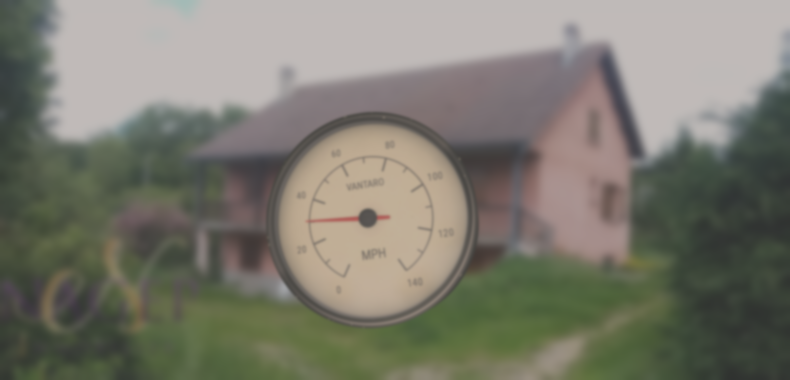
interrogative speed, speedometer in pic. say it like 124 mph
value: 30 mph
